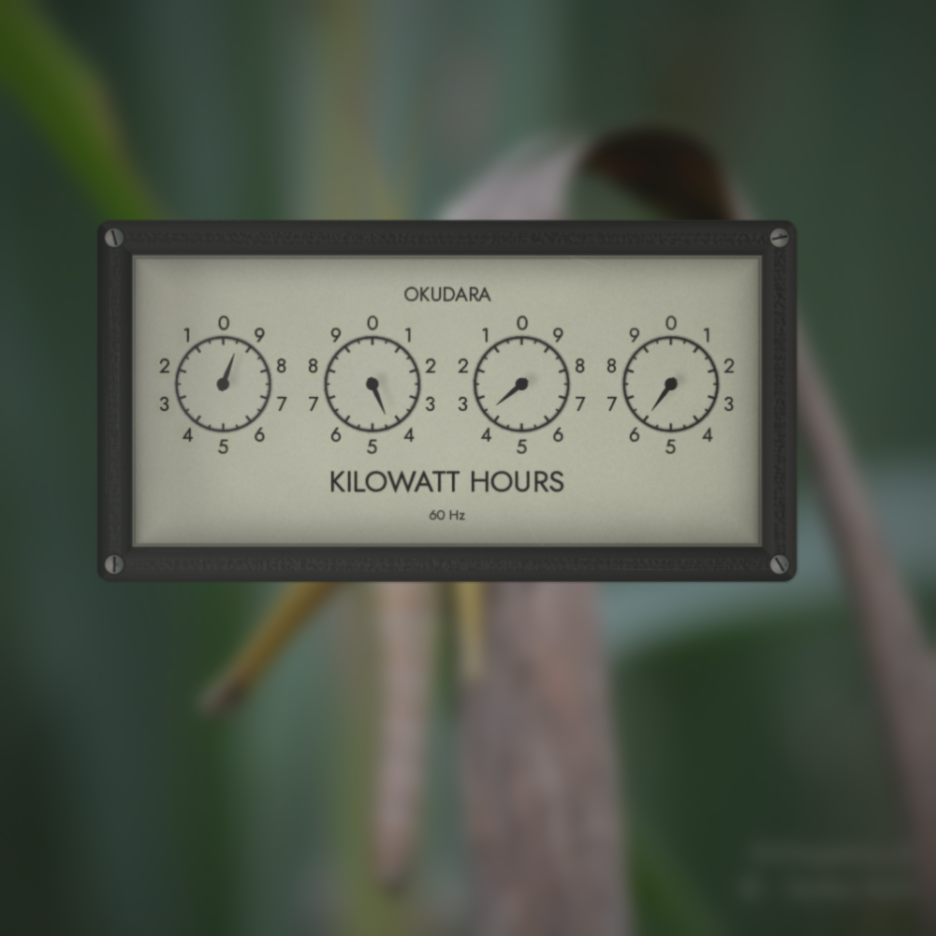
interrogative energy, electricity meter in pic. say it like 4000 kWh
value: 9436 kWh
